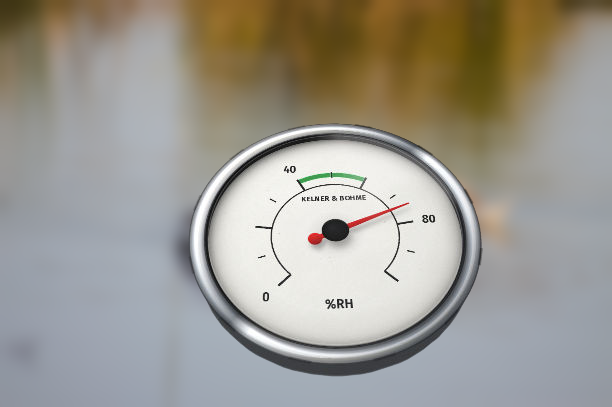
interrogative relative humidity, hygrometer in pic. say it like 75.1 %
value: 75 %
